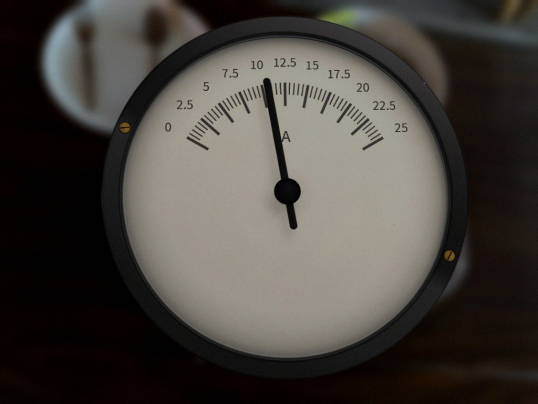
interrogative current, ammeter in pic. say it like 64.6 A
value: 10.5 A
